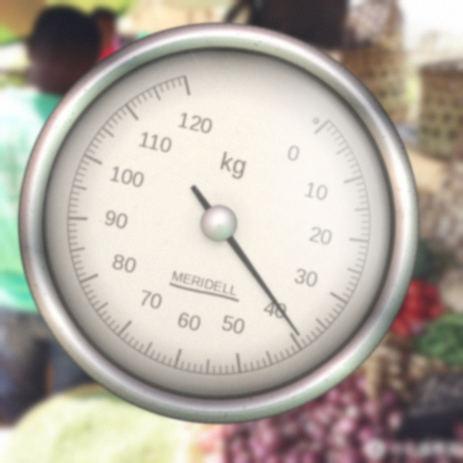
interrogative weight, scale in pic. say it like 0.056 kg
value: 39 kg
